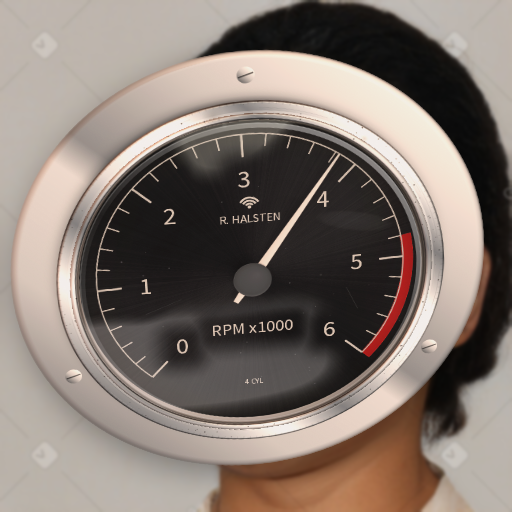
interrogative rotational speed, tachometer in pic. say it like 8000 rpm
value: 3800 rpm
